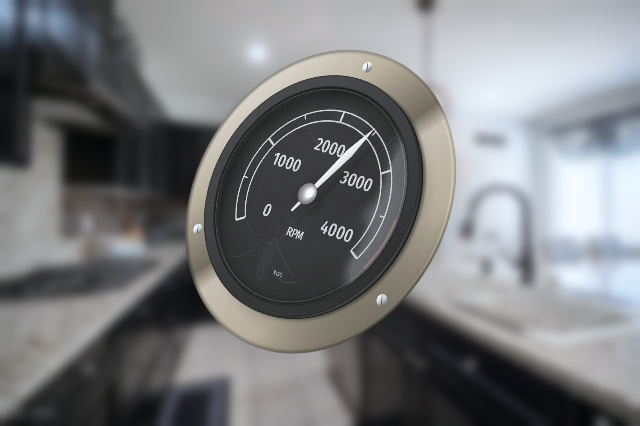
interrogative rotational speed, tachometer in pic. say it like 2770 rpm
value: 2500 rpm
